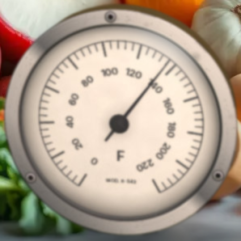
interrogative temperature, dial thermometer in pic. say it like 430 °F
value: 136 °F
